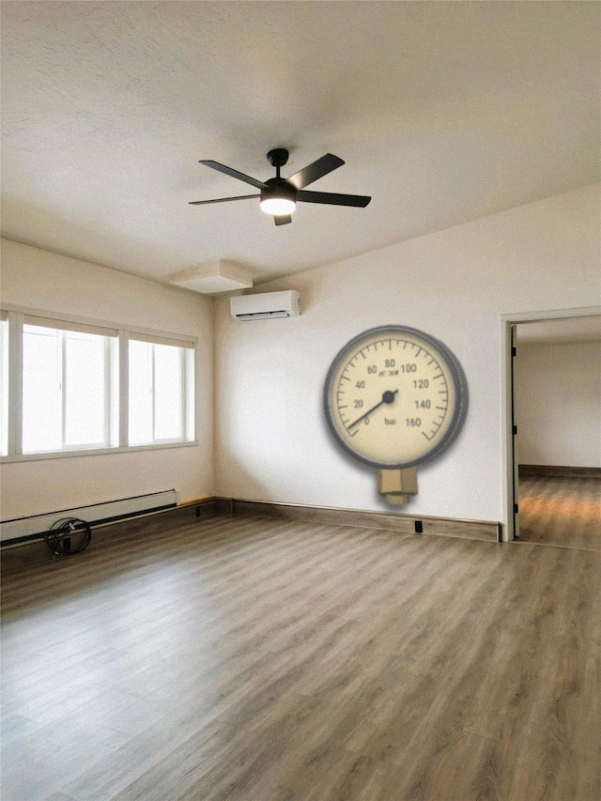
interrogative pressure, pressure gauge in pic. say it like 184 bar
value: 5 bar
